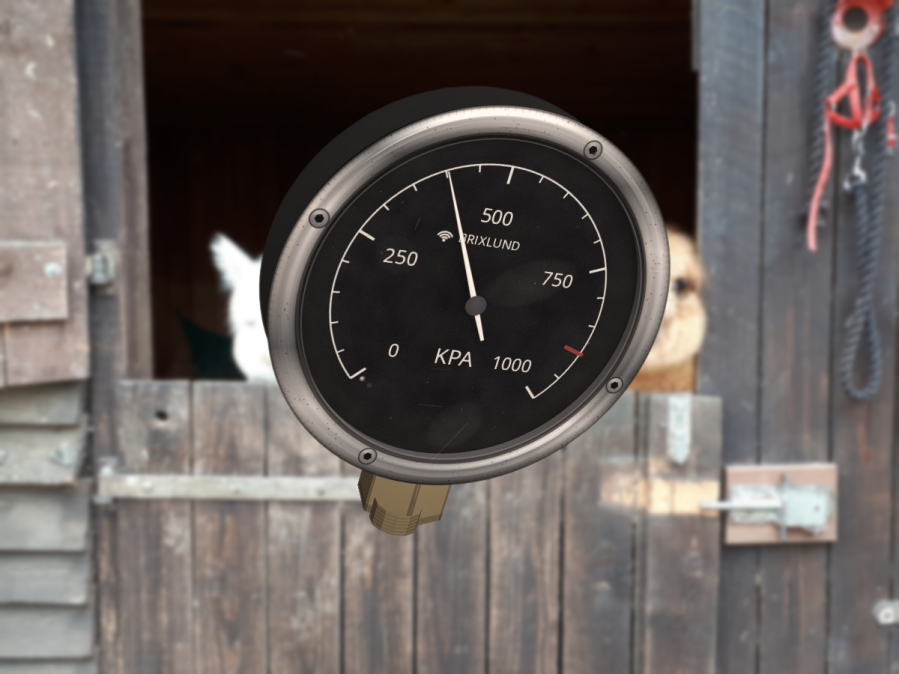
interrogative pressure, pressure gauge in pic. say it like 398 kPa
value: 400 kPa
